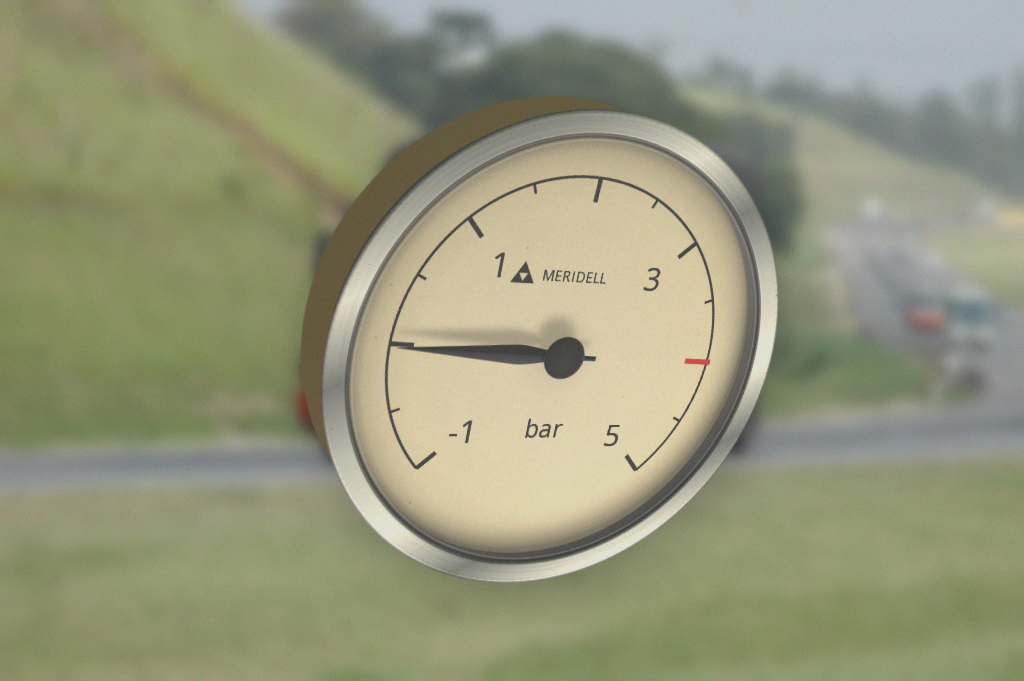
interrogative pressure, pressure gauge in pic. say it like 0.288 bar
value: 0 bar
